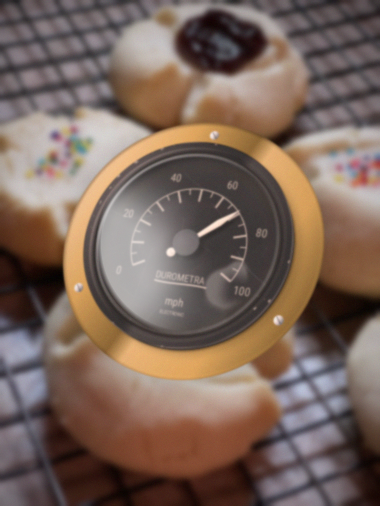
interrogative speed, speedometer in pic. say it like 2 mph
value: 70 mph
